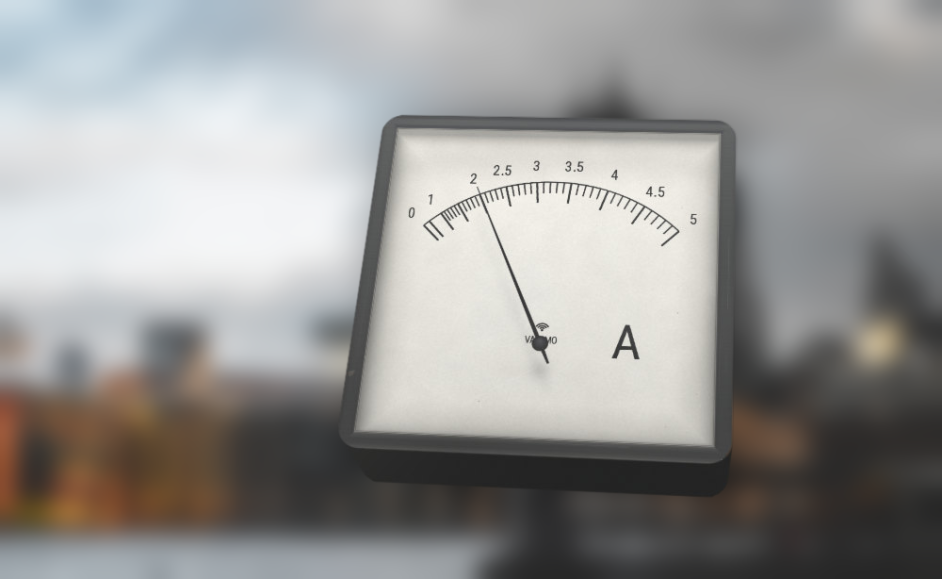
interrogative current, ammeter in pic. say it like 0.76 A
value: 2 A
